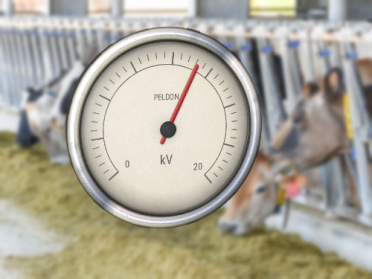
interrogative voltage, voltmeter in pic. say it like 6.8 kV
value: 11.5 kV
